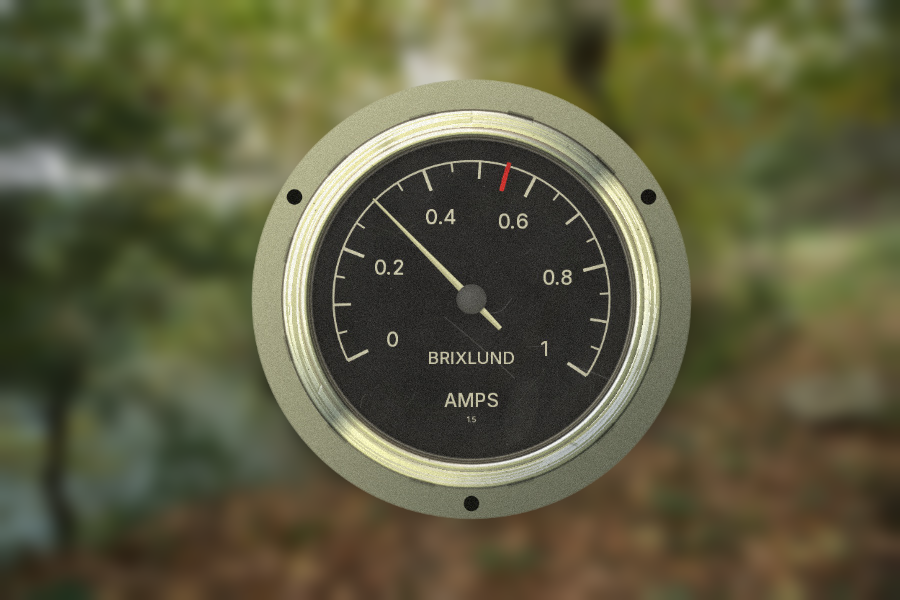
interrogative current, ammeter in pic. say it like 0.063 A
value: 0.3 A
